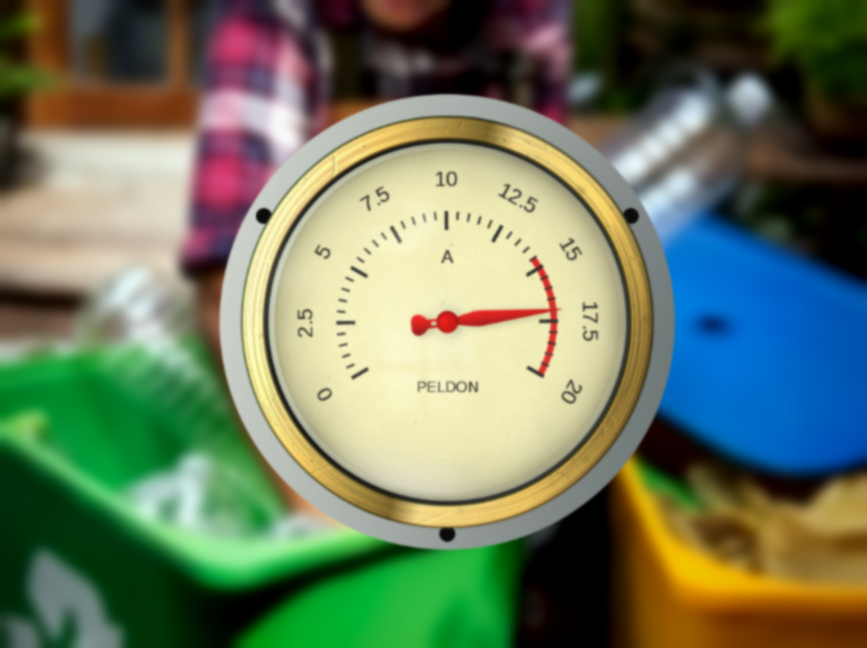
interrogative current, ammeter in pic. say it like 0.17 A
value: 17 A
